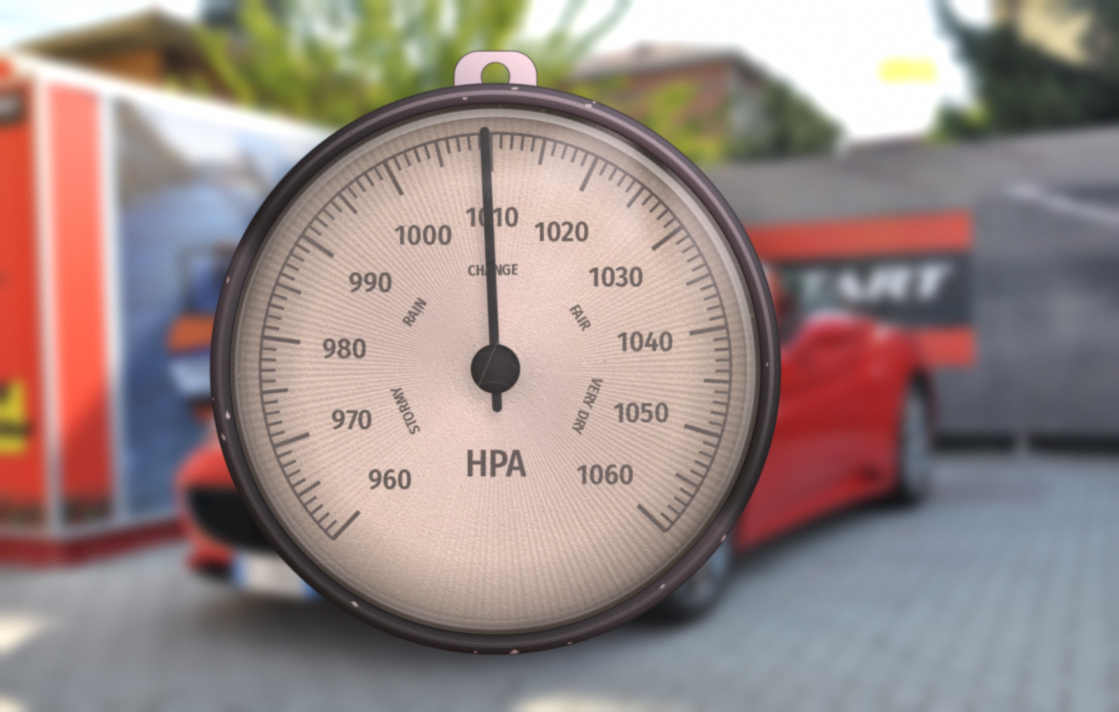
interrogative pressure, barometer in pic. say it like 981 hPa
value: 1009.5 hPa
